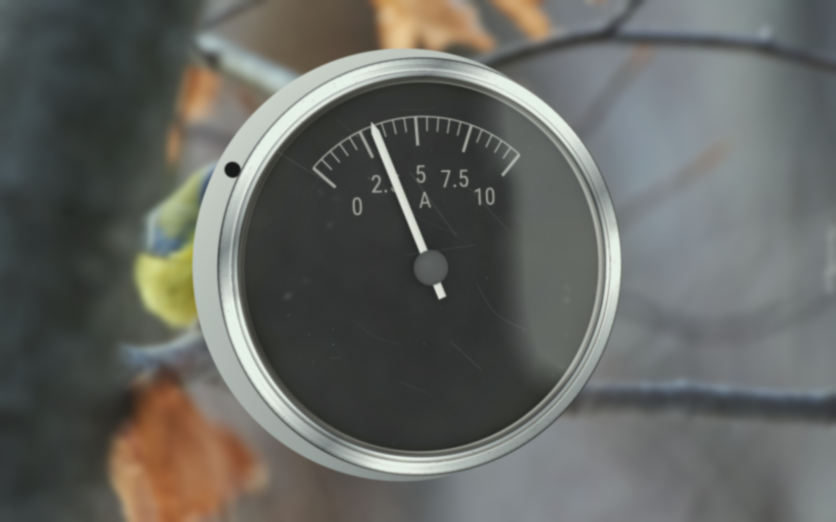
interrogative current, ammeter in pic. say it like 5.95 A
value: 3 A
